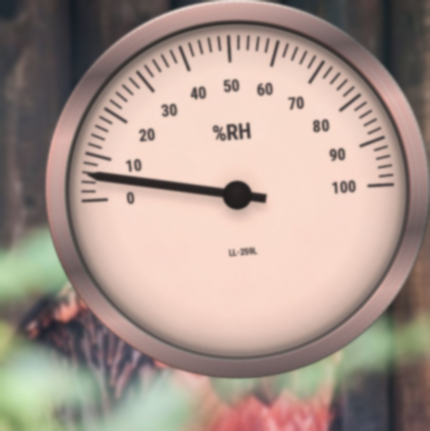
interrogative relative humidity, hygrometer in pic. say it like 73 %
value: 6 %
